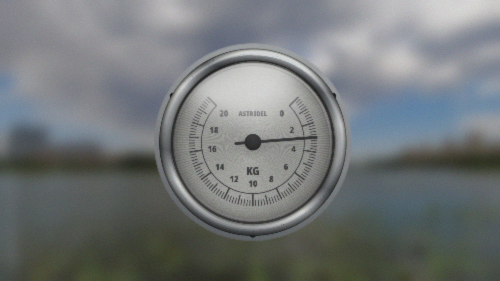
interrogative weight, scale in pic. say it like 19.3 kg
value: 3 kg
